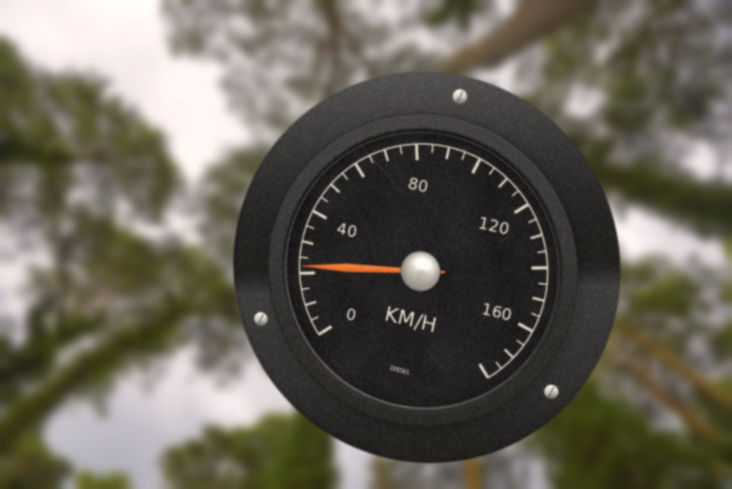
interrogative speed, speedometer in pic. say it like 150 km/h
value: 22.5 km/h
